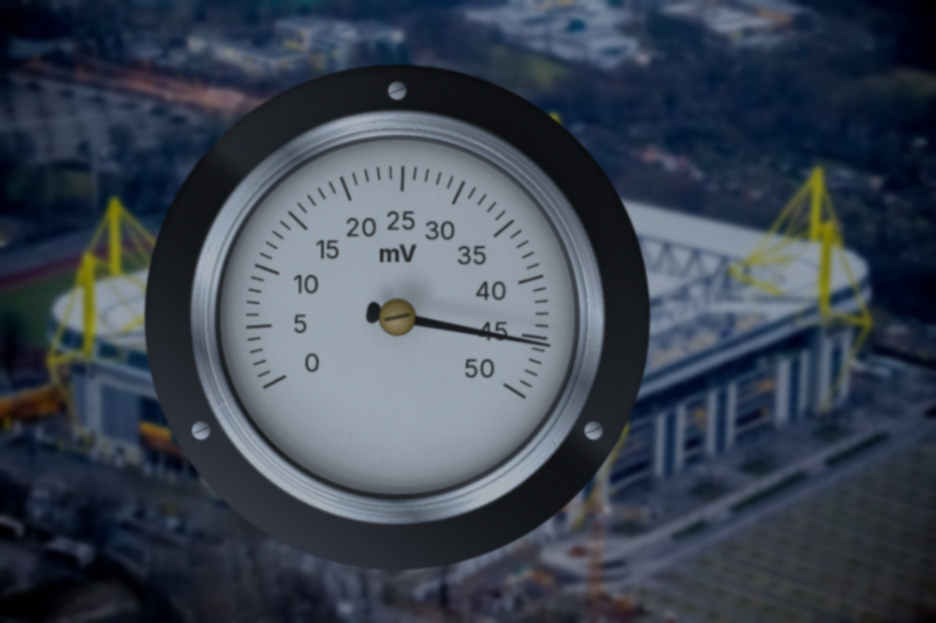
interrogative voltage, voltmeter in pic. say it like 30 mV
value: 45.5 mV
